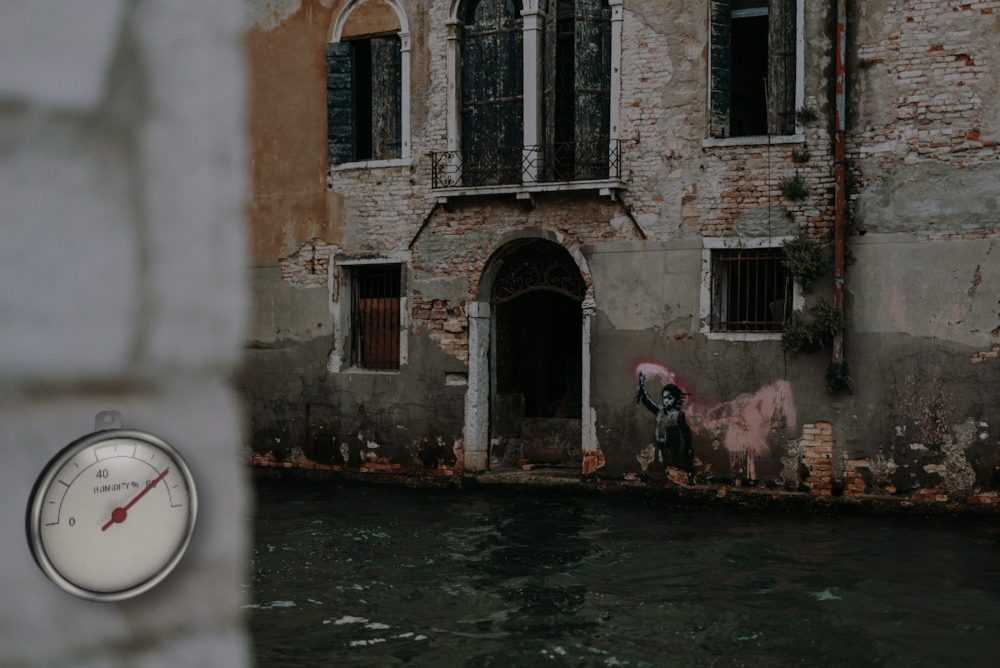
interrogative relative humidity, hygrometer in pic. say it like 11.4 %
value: 80 %
